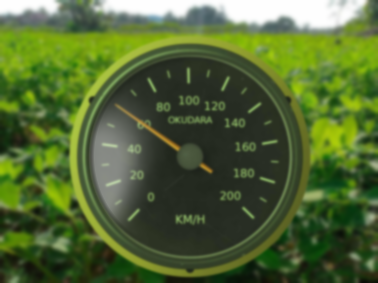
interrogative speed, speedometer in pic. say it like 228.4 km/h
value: 60 km/h
